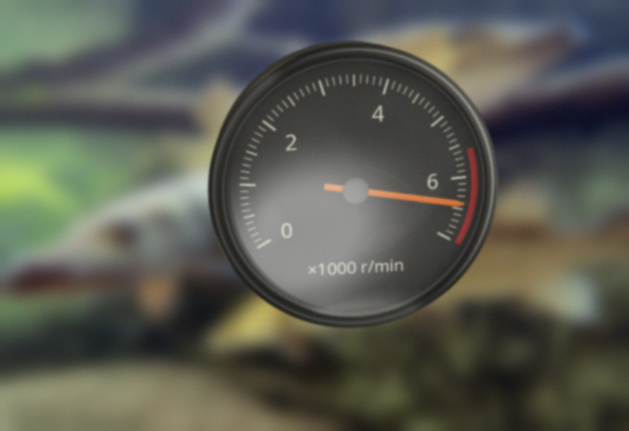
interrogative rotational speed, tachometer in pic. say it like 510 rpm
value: 6400 rpm
